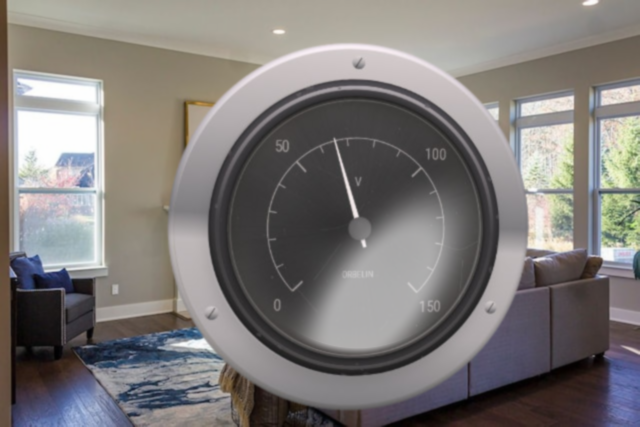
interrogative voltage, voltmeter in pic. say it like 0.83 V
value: 65 V
